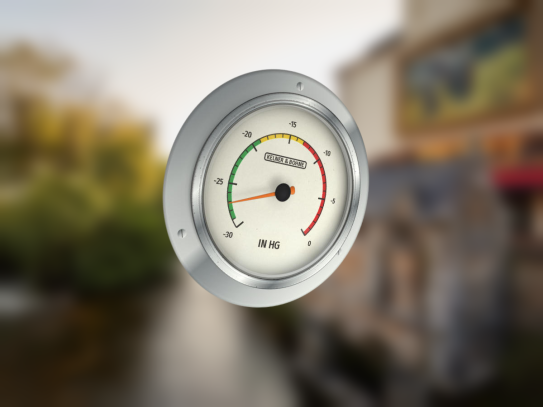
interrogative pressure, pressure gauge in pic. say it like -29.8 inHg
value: -27 inHg
